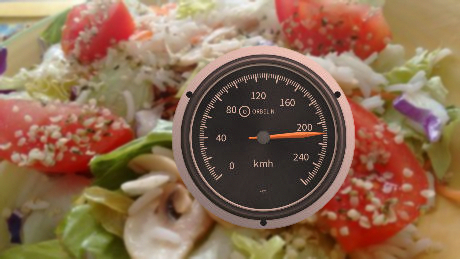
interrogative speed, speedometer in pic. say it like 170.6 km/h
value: 210 km/h
